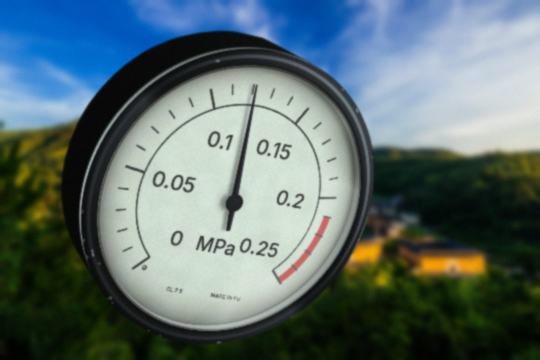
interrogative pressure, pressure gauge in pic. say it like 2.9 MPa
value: 0.12 MPa
